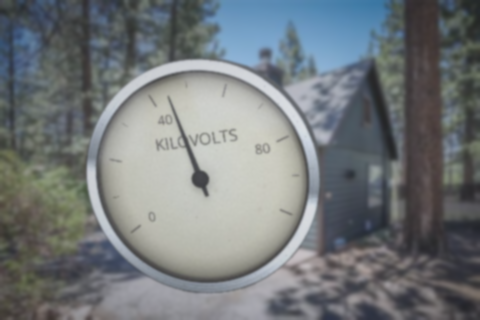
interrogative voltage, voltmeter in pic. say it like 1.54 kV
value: 45 kV
